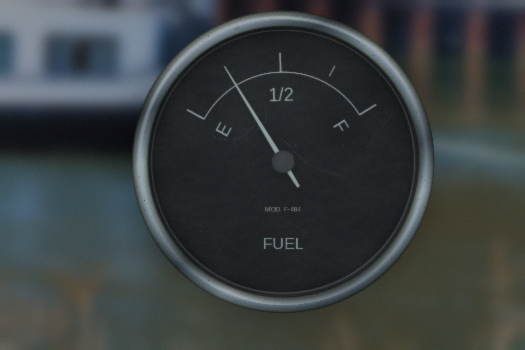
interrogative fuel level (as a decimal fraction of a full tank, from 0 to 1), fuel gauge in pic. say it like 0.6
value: 0.25
